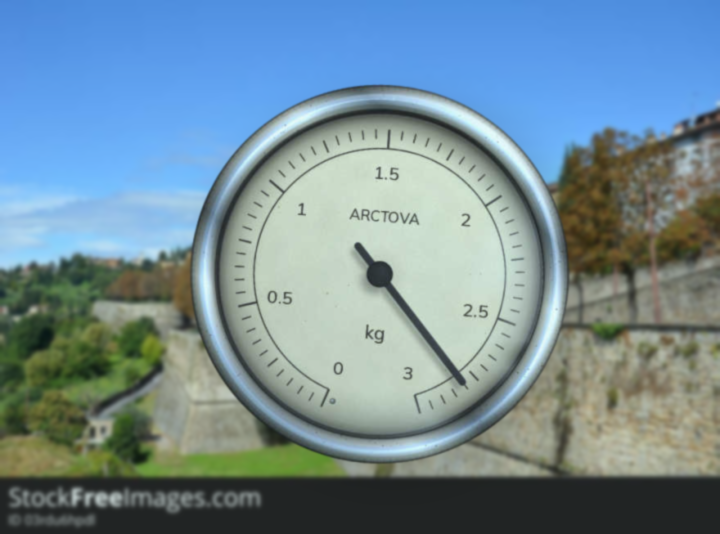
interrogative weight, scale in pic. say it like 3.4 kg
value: 2.8 kg
